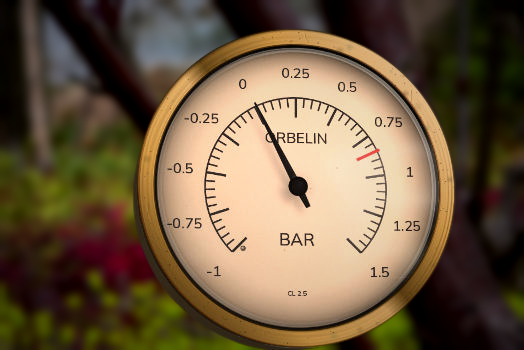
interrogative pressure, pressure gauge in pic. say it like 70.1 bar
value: 0 bar
